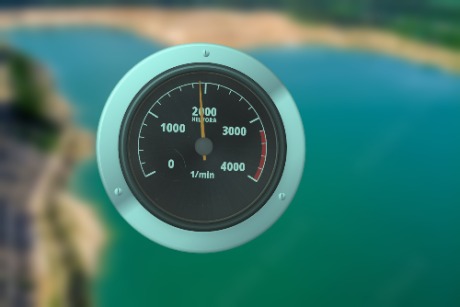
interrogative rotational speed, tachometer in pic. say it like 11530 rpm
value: 1900 rpm
